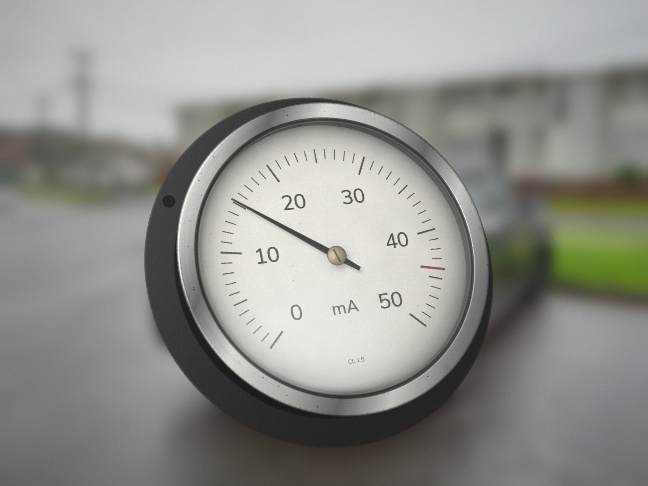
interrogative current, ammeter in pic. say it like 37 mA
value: 15 mA
